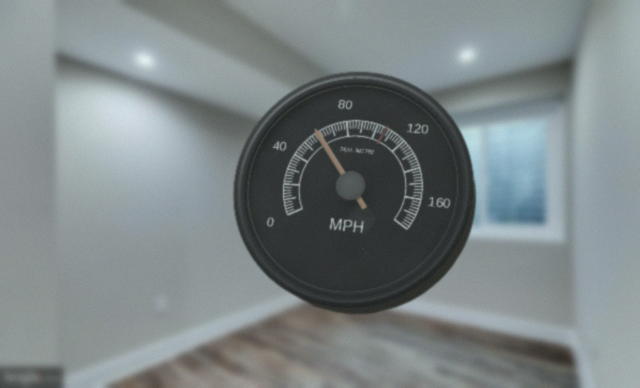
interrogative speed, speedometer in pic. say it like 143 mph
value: 60 mph
